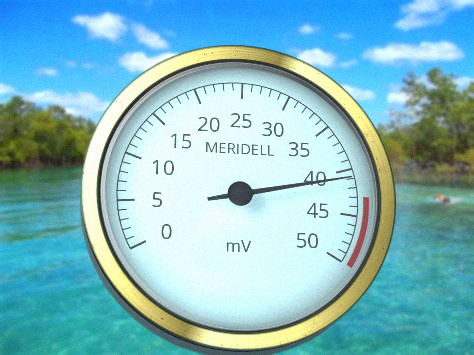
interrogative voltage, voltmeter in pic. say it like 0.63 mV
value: 41 mV
